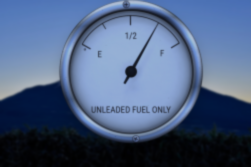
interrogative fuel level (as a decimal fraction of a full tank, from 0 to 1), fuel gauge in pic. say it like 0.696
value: 0.75
